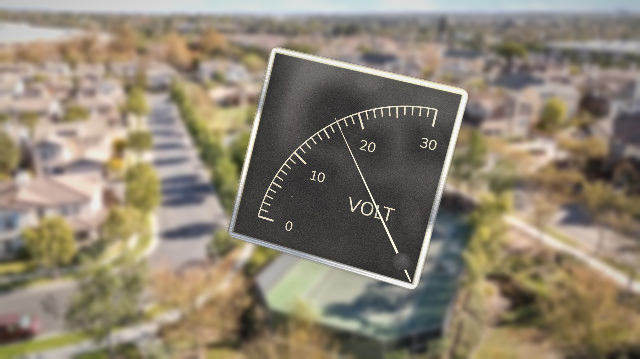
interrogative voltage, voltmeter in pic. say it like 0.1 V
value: 17 V
